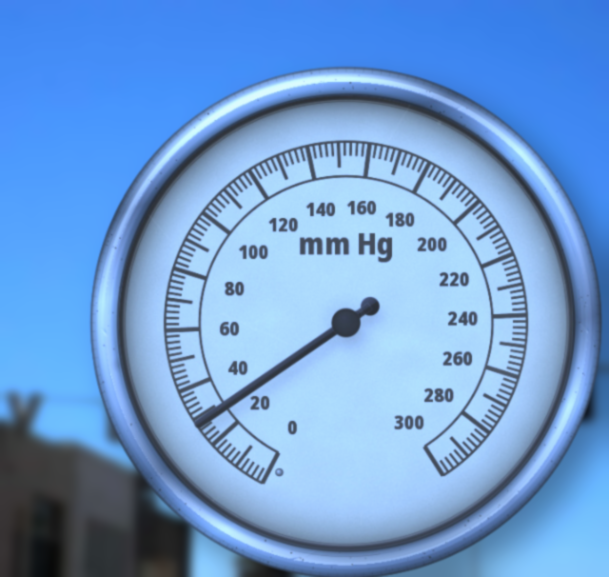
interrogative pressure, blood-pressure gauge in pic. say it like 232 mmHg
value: 28 mmHg
